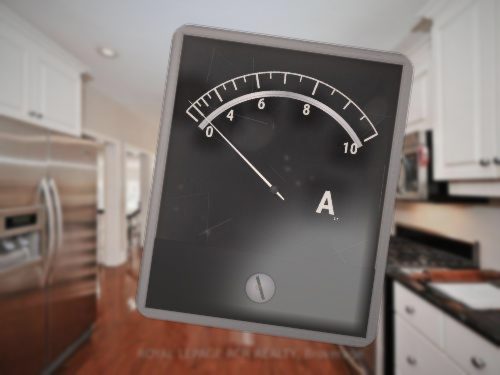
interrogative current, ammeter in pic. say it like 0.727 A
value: 2 A
